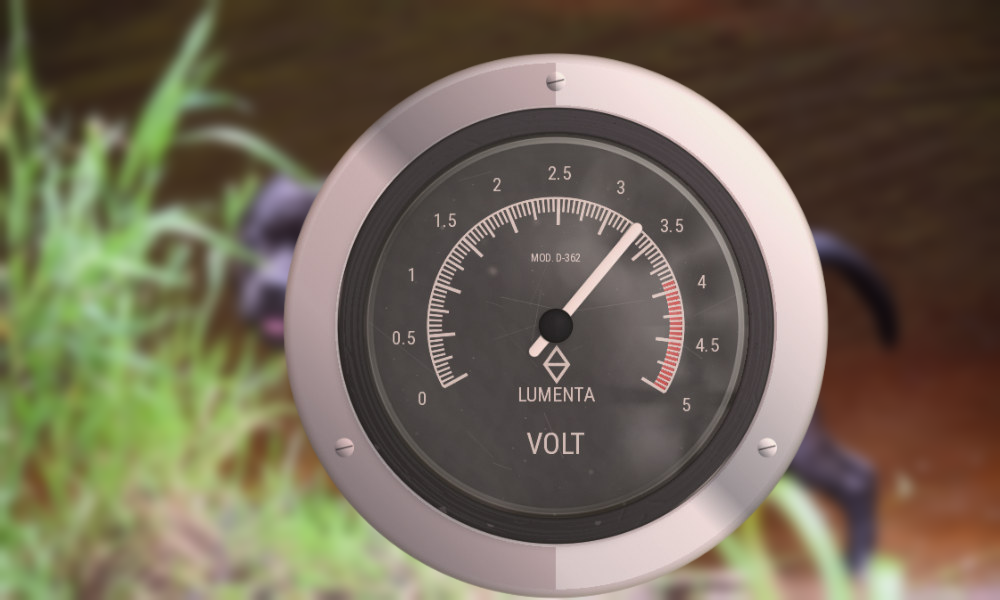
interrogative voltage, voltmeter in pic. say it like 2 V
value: 3.3 V
